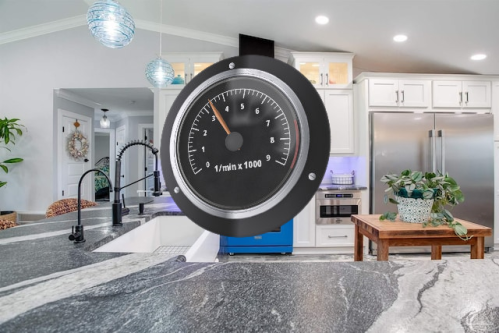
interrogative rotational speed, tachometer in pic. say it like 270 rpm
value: 3400 rpm
